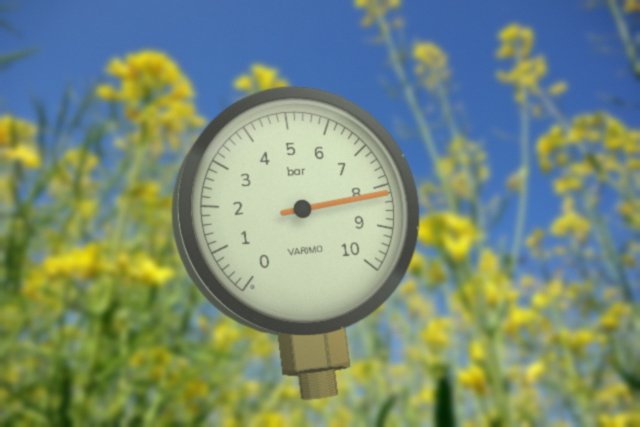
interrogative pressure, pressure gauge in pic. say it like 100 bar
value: 8.2 bar
